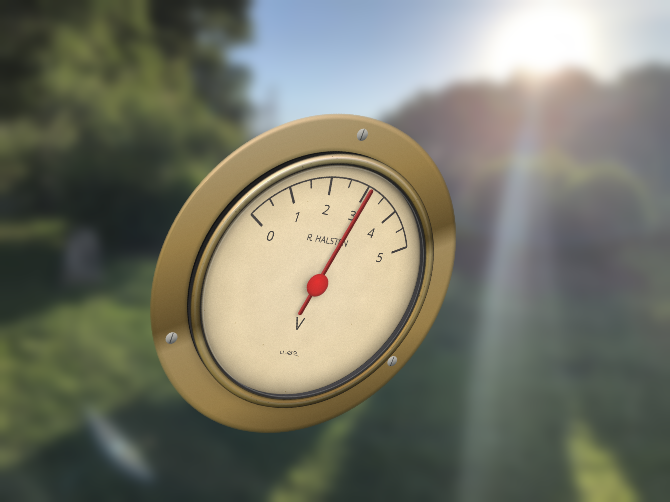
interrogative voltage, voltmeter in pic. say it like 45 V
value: 3 V
